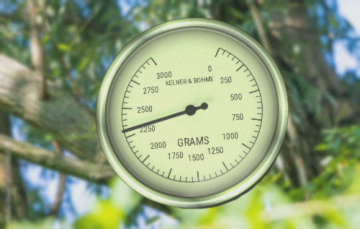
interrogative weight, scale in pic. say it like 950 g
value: 2300 g
